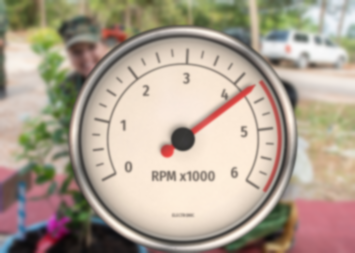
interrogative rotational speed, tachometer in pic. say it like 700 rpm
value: 4250 rpm
